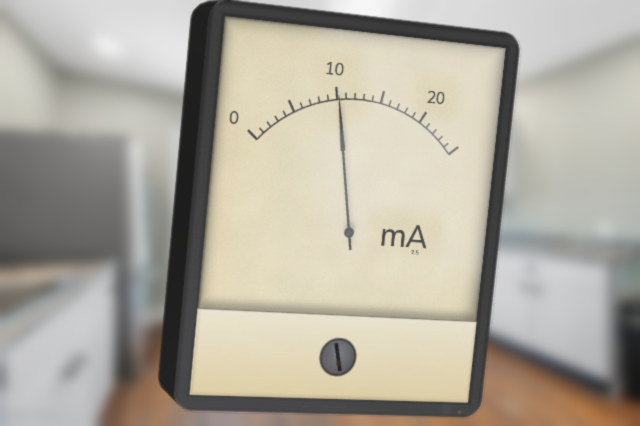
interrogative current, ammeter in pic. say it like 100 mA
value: 10 mA
